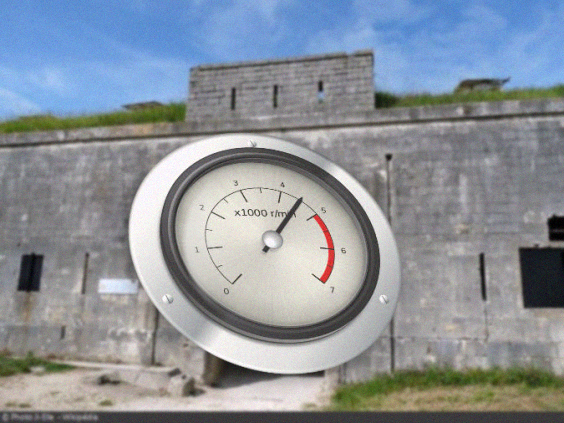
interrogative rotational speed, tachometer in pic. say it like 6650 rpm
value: 4500 rpm
